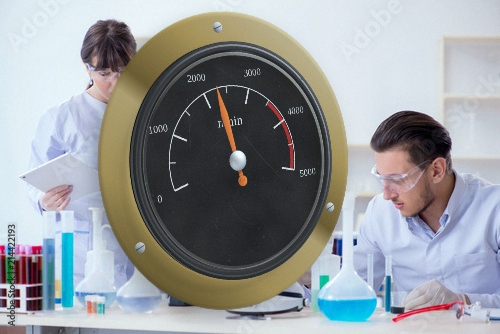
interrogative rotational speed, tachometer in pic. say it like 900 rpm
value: 2250 rpm
